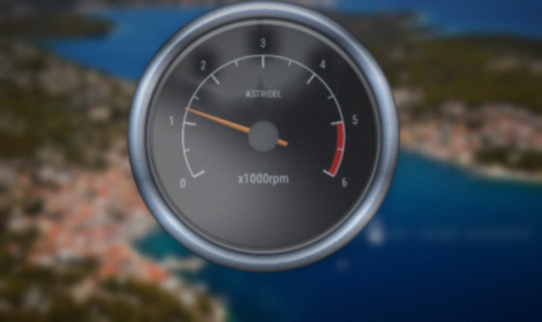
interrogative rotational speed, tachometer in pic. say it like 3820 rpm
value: 1250 rpm
